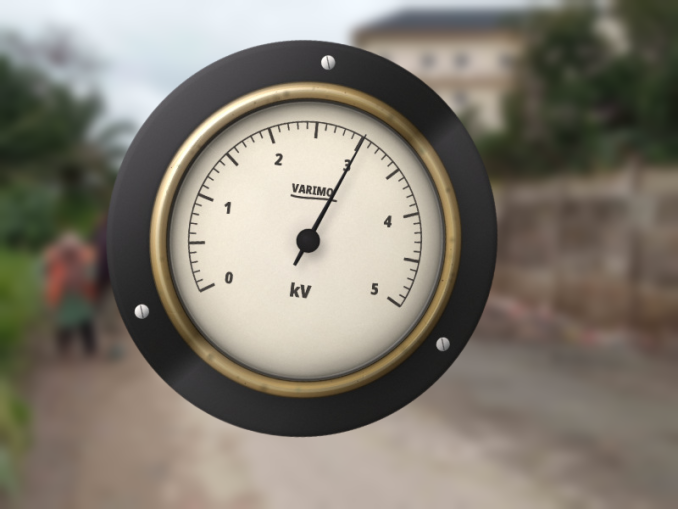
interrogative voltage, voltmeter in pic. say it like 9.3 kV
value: 3 kV
